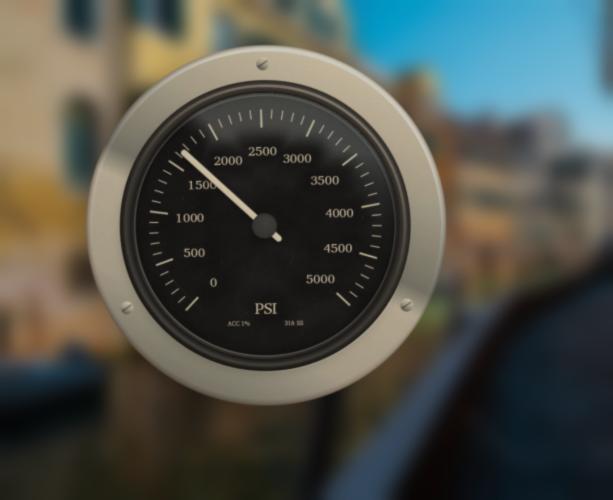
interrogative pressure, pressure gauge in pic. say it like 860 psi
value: 1650 psi
